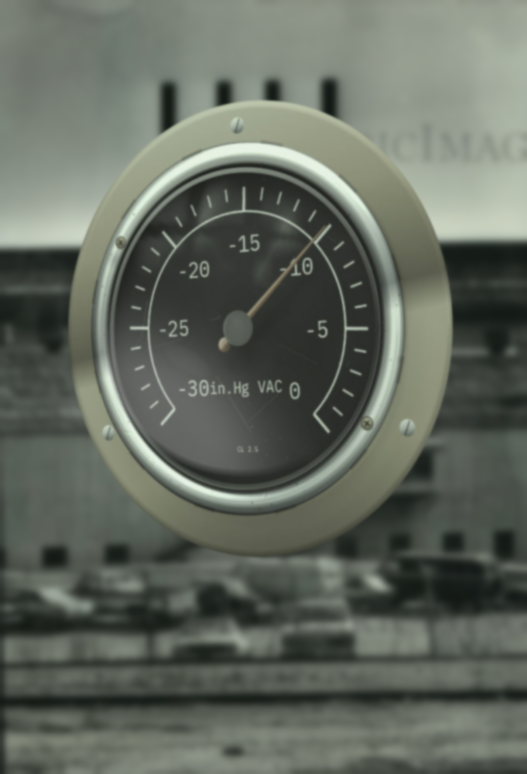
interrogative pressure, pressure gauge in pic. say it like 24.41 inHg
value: -10 inHg
